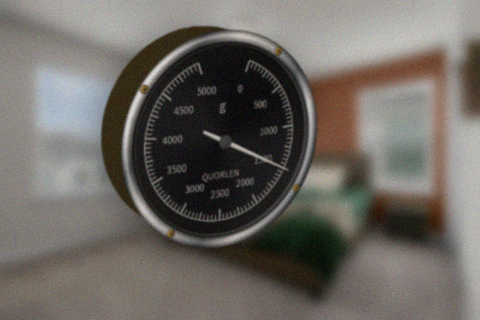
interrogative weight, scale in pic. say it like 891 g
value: 1500 g
